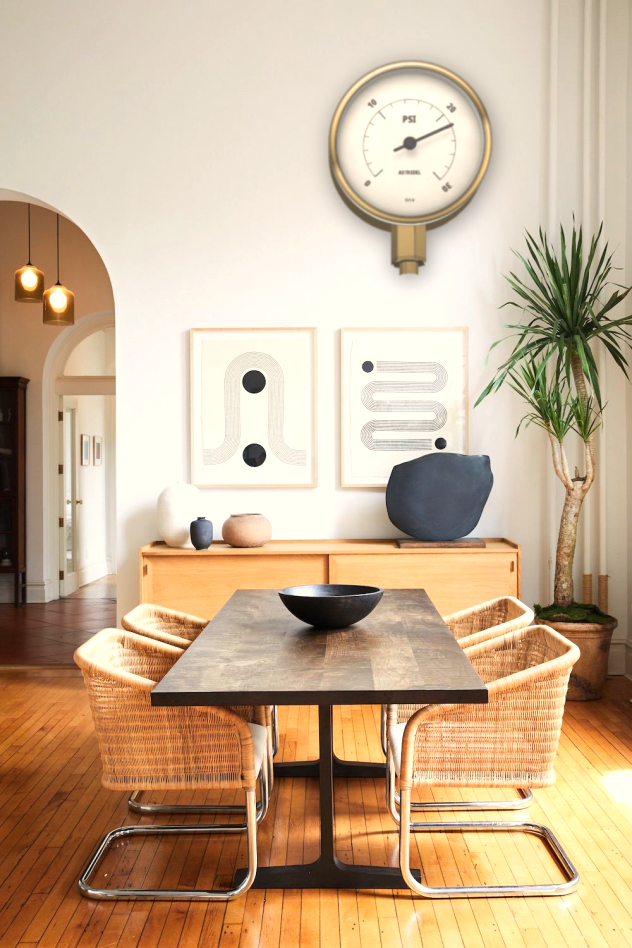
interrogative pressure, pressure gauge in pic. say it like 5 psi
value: 22 psi
